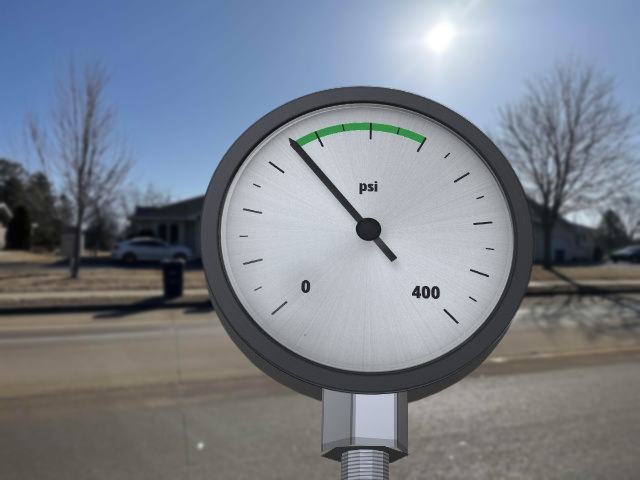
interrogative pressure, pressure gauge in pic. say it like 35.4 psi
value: 140 psi
